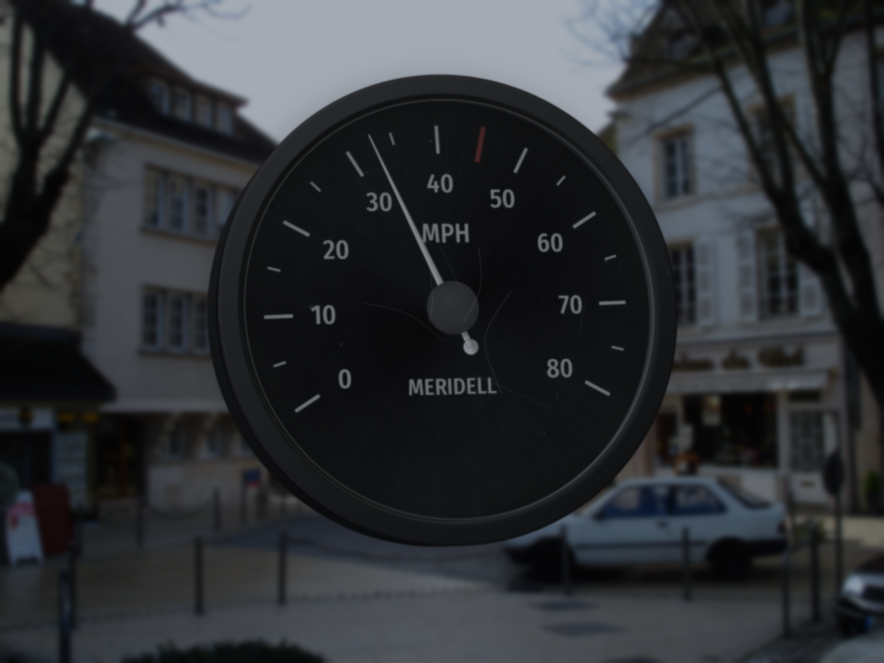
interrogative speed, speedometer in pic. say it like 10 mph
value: 32.5 mph
